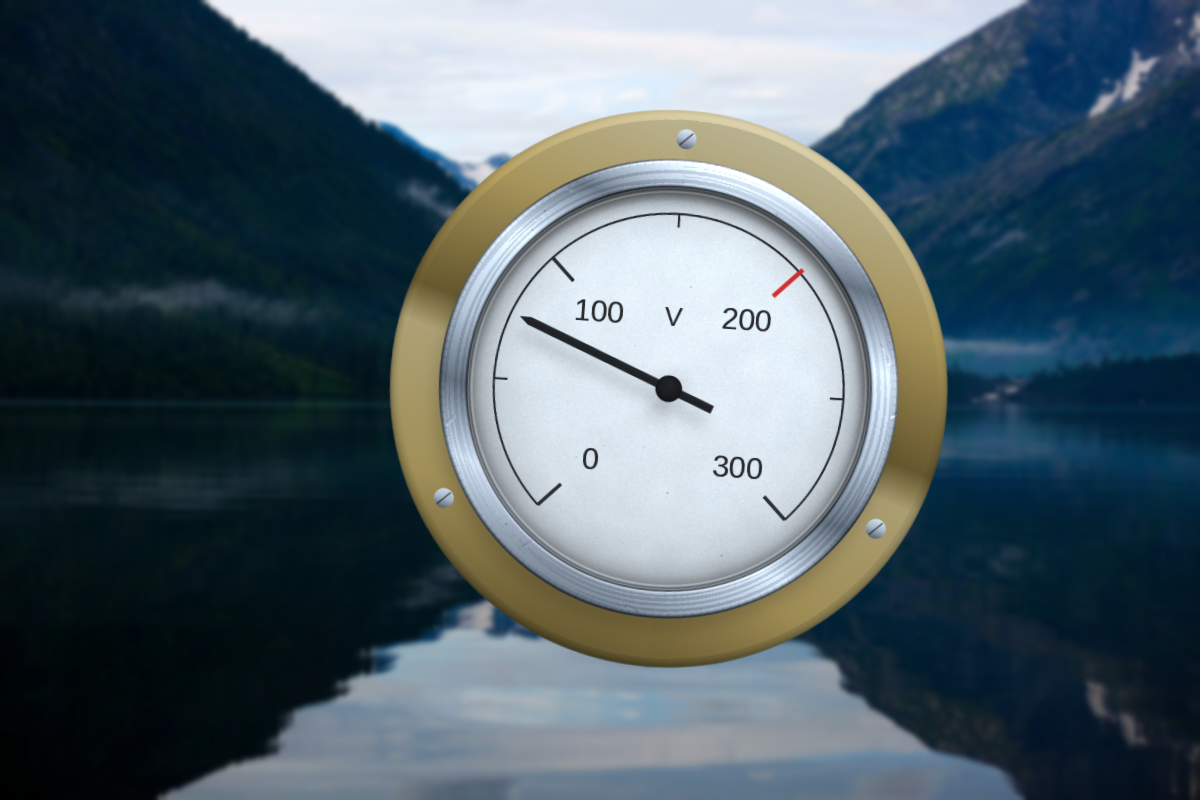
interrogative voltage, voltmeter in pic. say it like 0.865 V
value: 75 V
